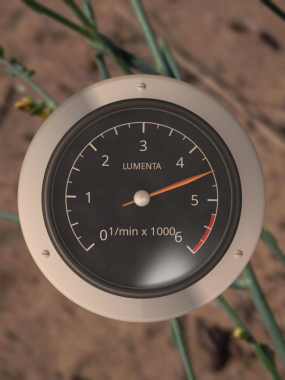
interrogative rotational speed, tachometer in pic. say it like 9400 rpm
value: 4500 rpm
